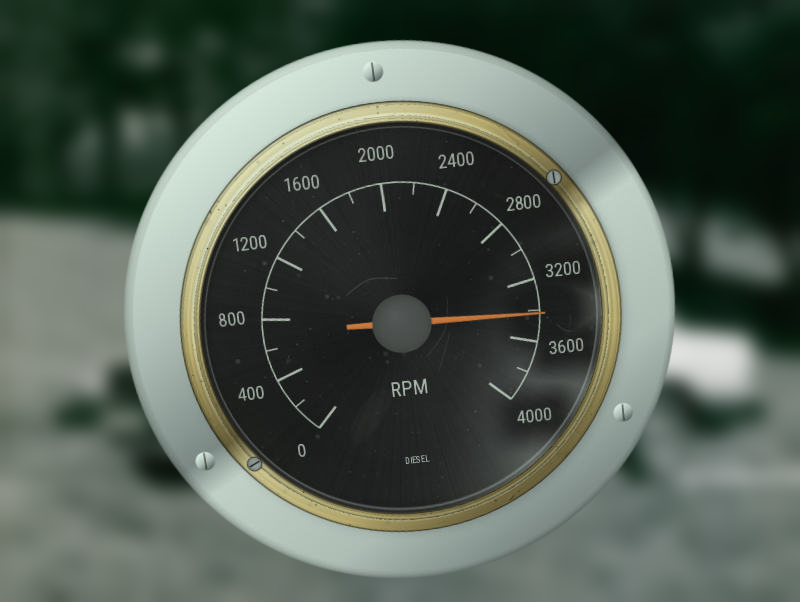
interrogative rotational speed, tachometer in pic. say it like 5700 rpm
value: 3400 rpm
